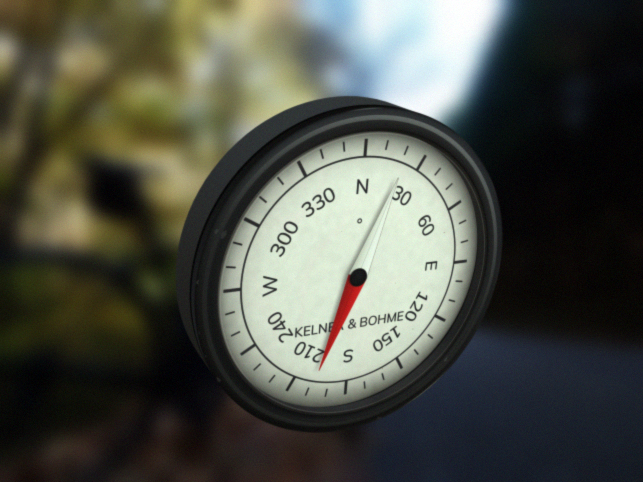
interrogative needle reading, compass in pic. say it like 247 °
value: 200 °
